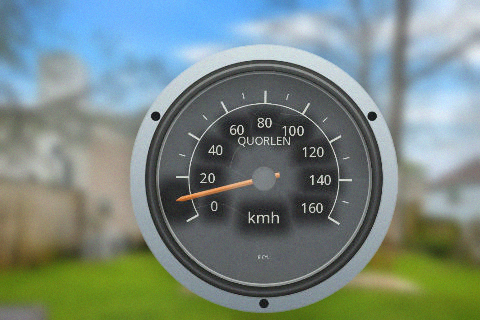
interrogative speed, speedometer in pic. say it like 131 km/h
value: 10 km/h
